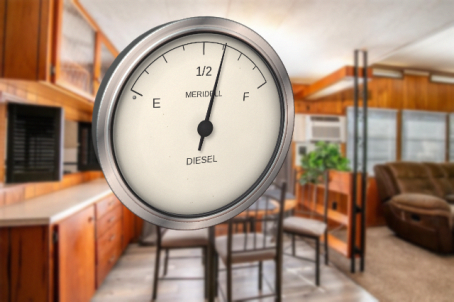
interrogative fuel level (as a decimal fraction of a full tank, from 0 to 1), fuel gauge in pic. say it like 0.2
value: 0.625
